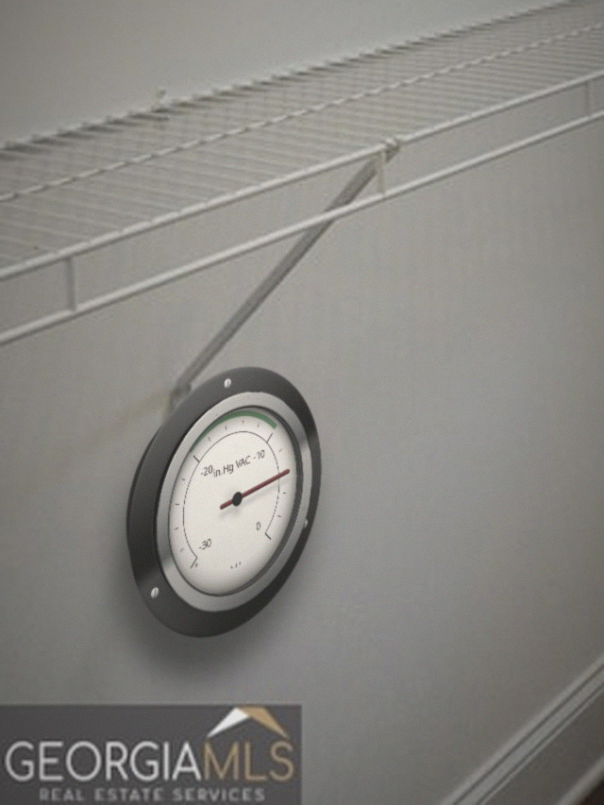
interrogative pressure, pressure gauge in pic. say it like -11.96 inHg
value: -6 inHg
